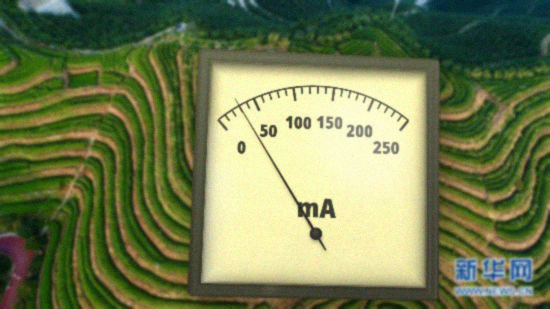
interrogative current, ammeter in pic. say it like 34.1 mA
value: 30 mA
